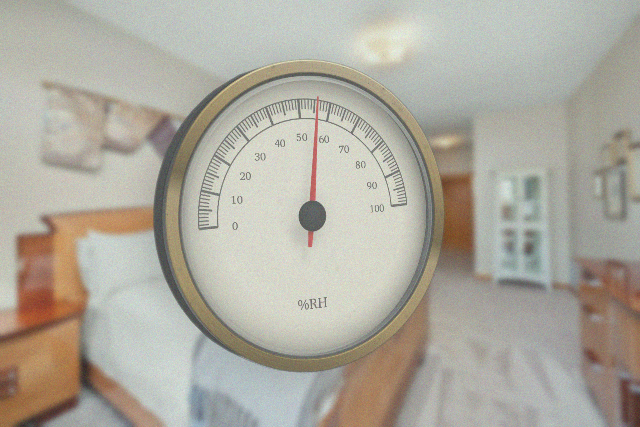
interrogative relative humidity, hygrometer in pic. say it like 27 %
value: 55 %
